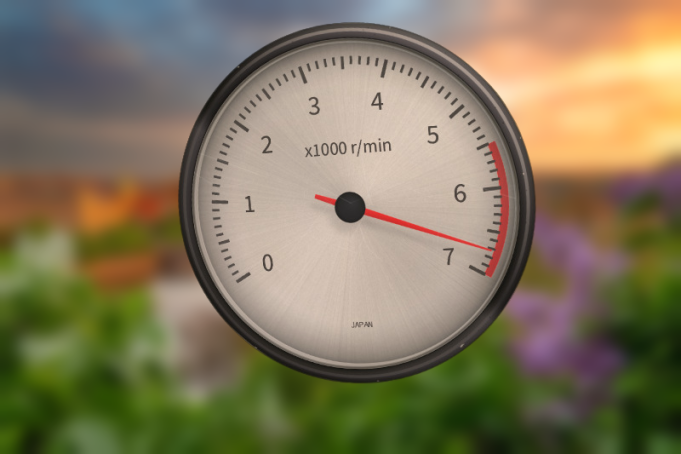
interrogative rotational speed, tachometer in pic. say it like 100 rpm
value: 6700 rpm
